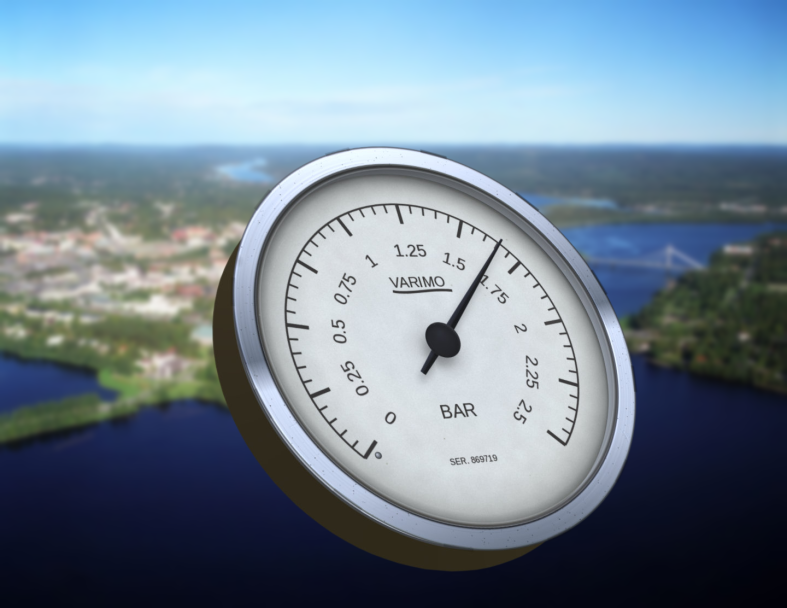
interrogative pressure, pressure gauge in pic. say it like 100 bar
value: 1.65 bar
